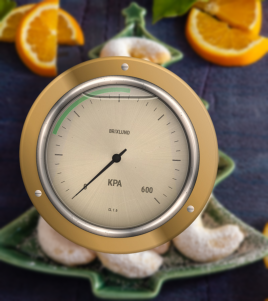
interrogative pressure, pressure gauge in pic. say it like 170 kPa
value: 0 kPa
